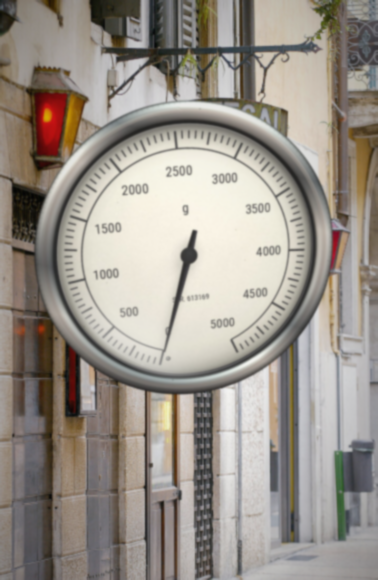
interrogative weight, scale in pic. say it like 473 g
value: 0 g
